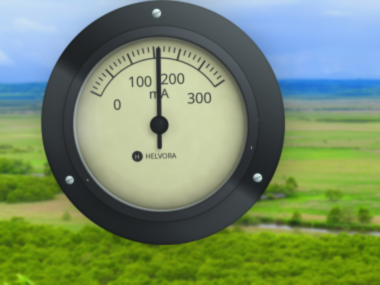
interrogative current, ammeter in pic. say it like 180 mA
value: 160 mA
